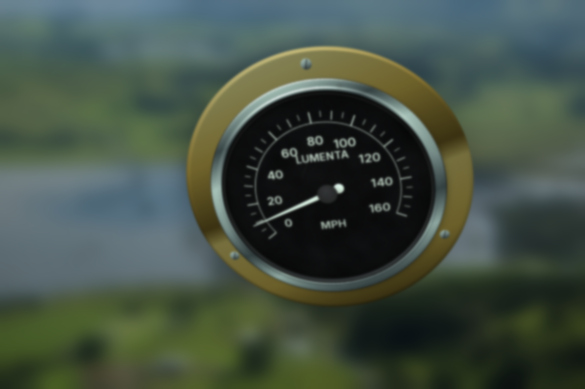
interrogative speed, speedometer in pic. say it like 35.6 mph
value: 10 mph
